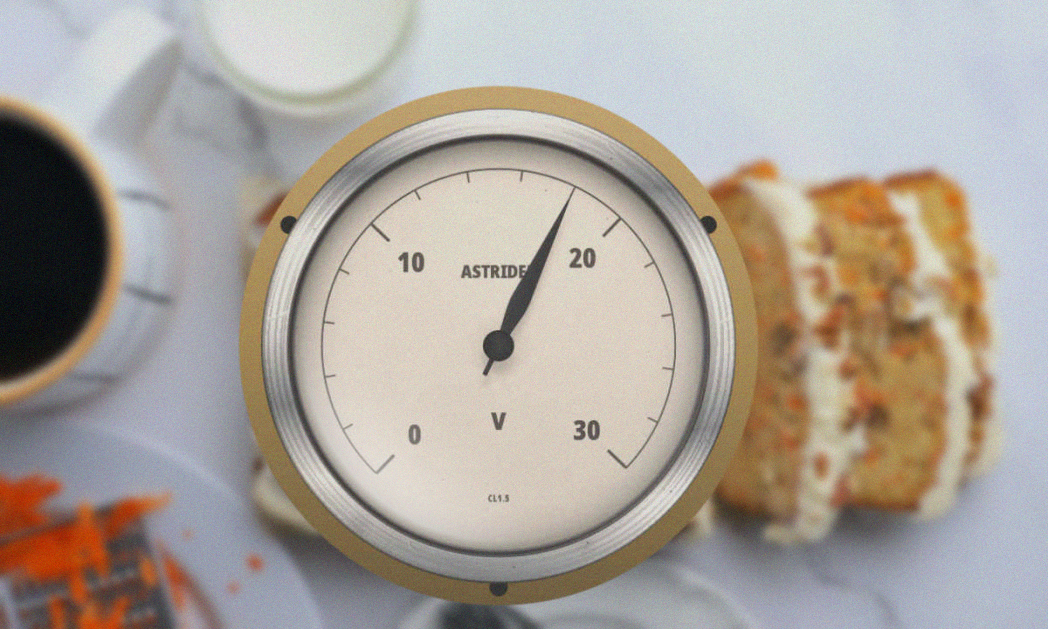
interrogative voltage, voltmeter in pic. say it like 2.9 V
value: 18 V
